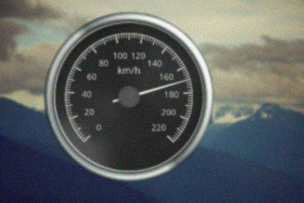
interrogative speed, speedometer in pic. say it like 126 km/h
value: 170 km/h
